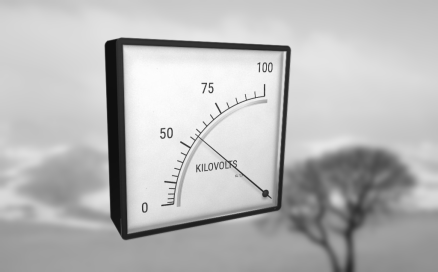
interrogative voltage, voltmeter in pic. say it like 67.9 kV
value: 57.5 kV
